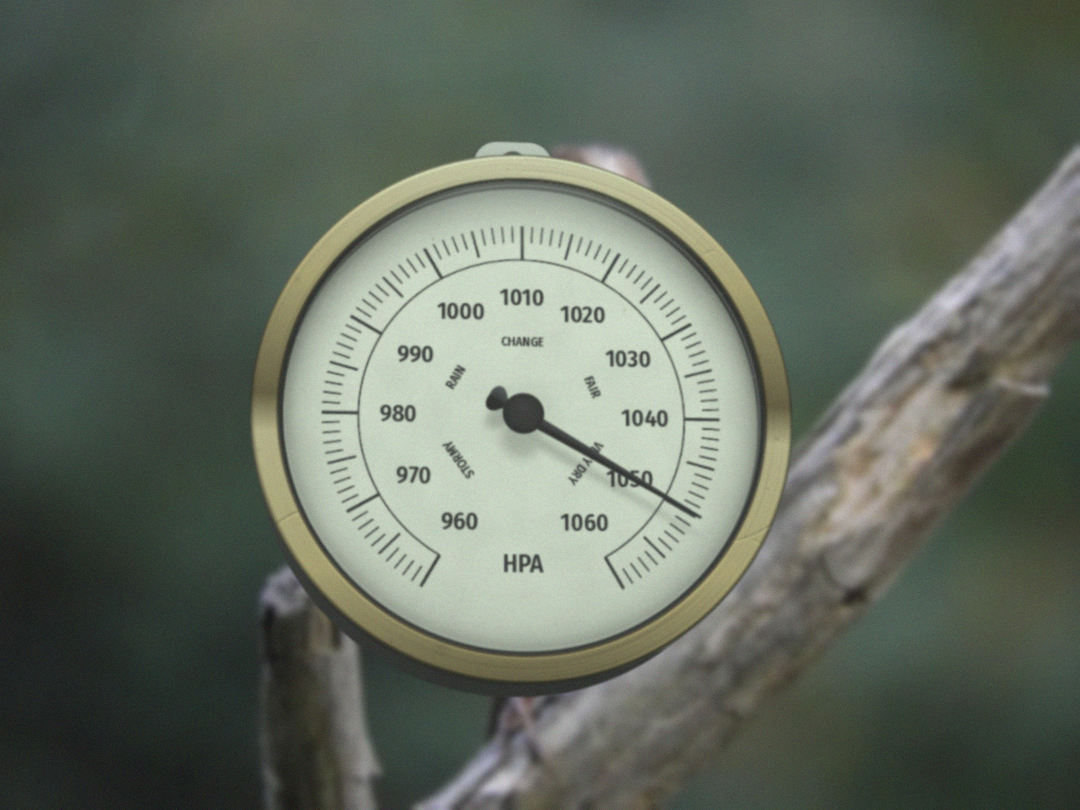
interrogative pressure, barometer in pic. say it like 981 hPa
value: 1050 hPa
